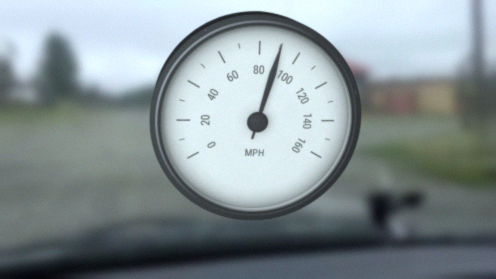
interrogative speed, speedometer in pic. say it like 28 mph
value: 90 mph
